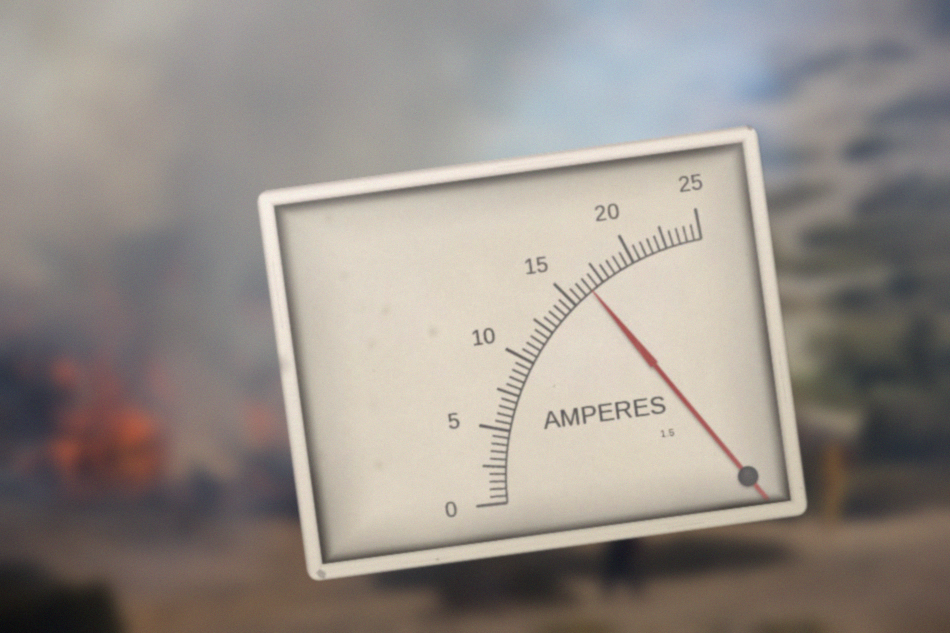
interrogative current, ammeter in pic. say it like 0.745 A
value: 16.5 A
